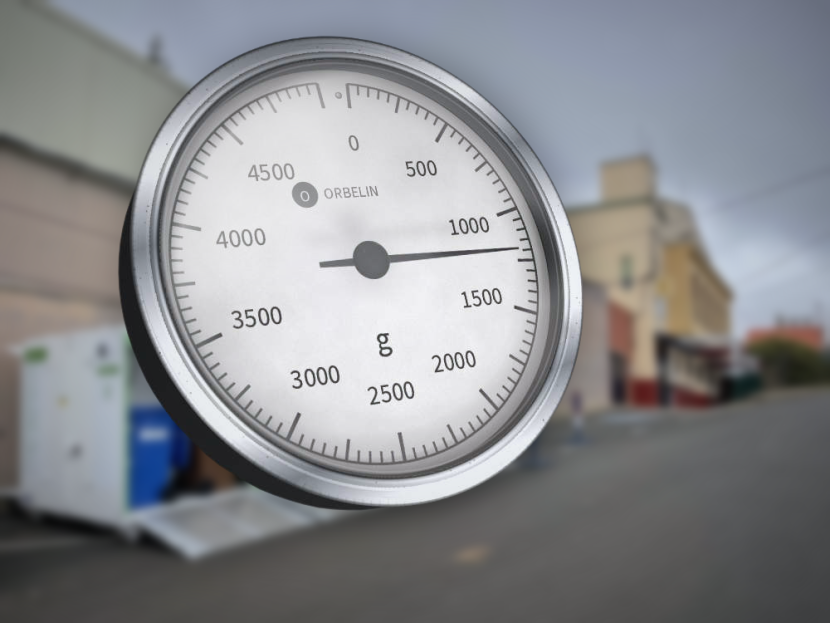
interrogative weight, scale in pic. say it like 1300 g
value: 1200 g
